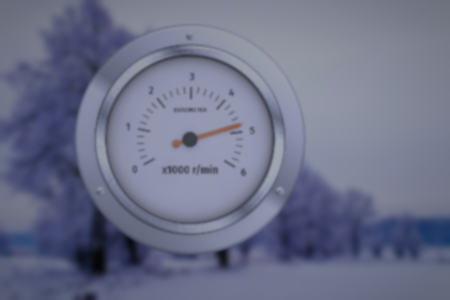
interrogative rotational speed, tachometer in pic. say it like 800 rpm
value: 4800 rpm
